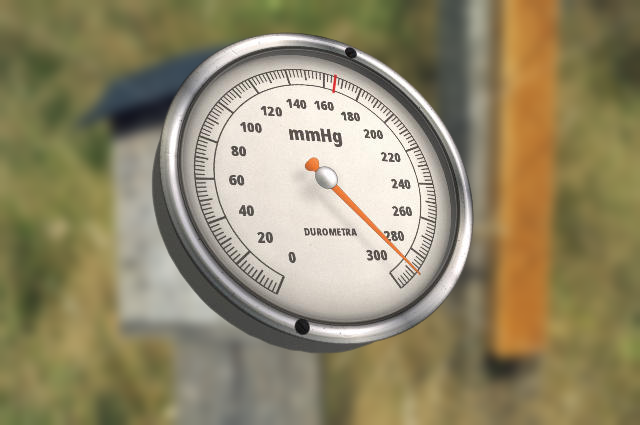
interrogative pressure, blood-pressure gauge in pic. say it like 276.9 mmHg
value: 290 mmHg
